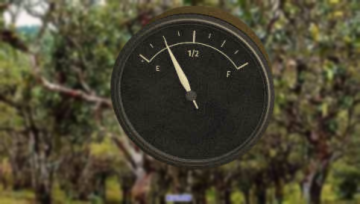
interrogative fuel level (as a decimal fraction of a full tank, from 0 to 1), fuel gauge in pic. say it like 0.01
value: 0.25
